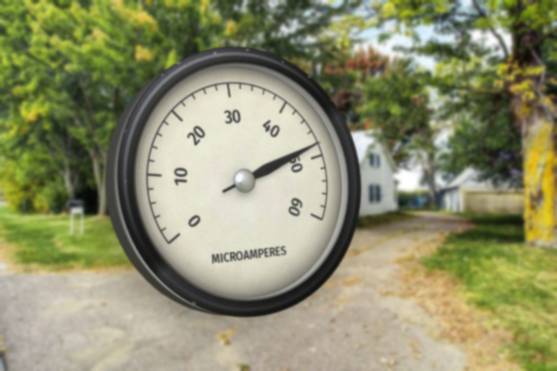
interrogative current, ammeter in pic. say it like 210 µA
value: 48 µA
